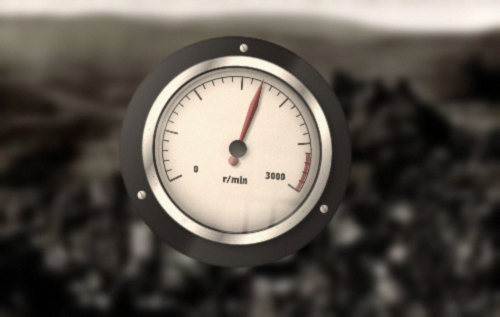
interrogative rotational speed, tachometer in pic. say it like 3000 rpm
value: 1700 rpm
